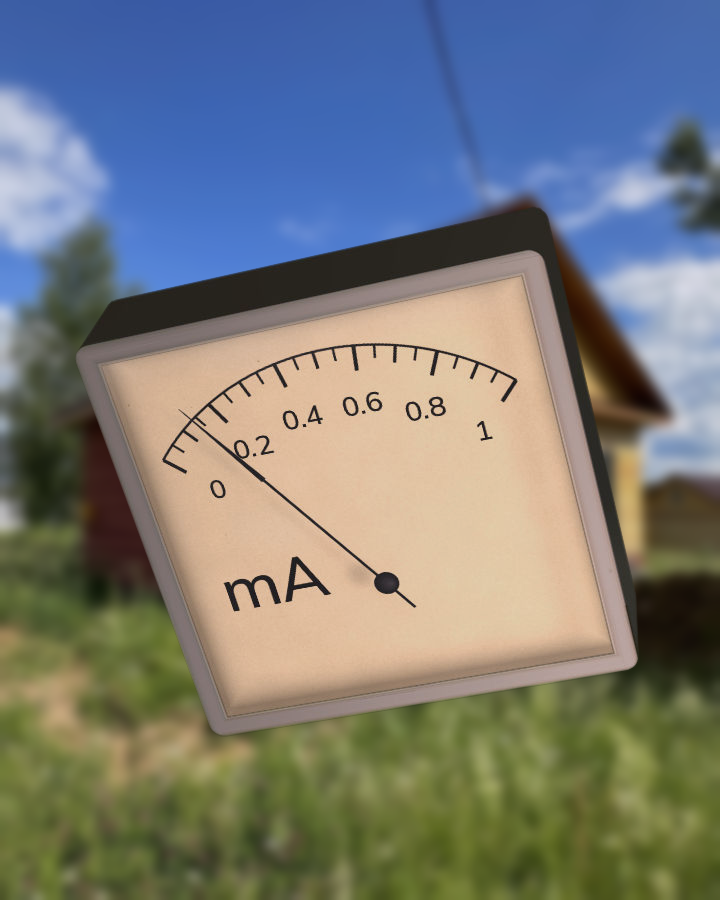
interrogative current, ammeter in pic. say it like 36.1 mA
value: 0.15 mA
